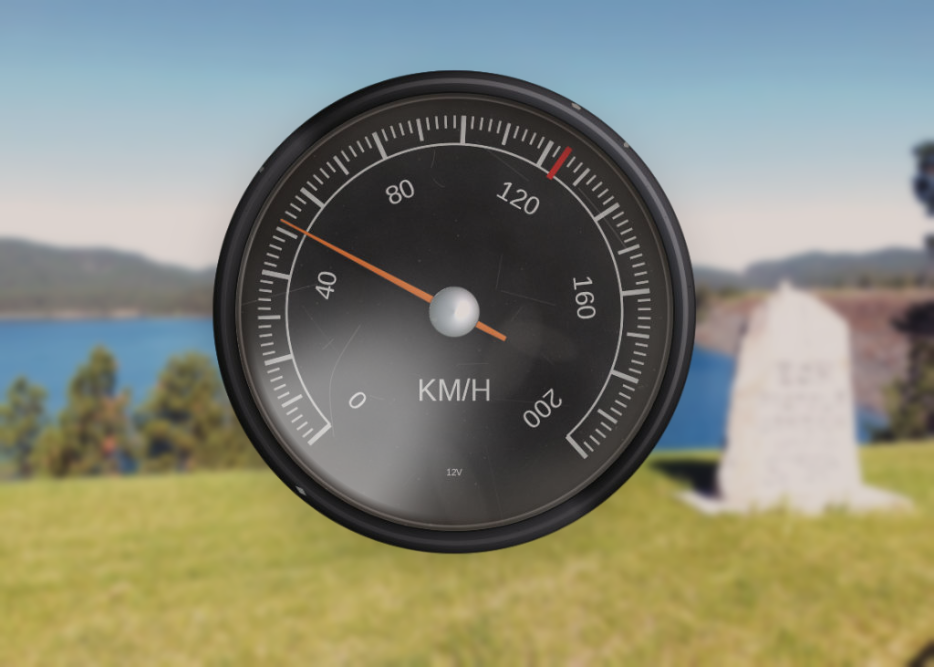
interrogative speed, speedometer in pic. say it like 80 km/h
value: 52 km/h
